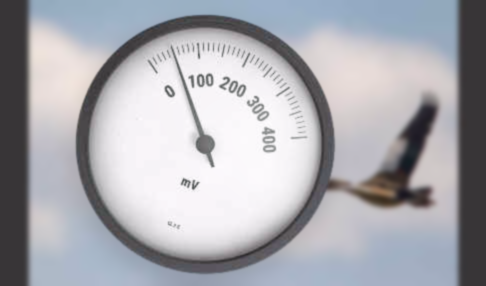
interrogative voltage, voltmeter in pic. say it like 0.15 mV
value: 50 mV
